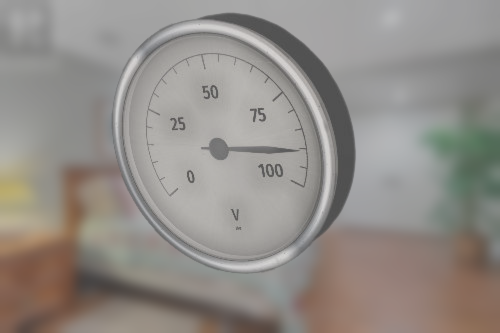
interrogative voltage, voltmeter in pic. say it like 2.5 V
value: 90 V
